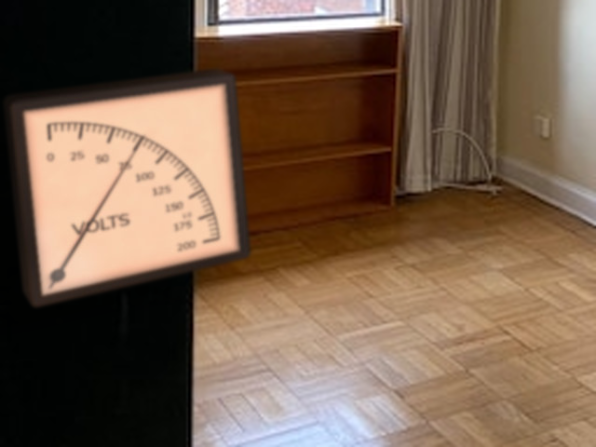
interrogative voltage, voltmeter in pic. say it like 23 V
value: 75 V
